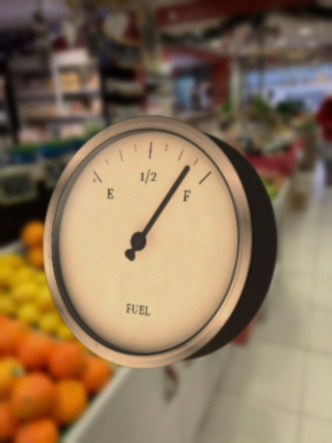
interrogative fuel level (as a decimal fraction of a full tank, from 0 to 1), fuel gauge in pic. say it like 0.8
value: 0.875
